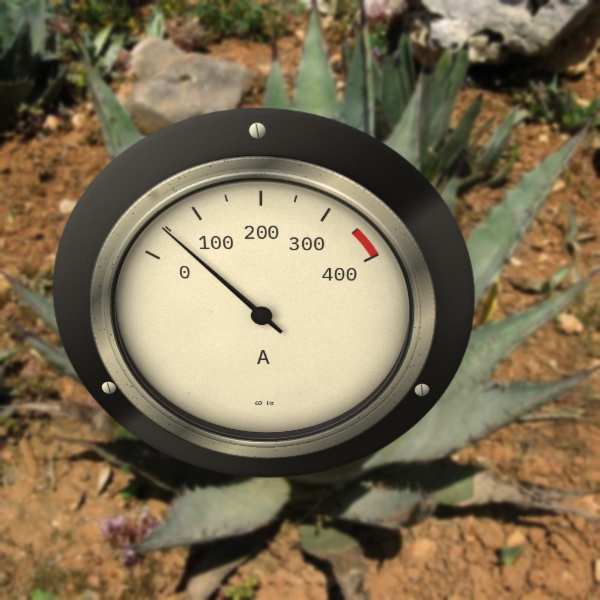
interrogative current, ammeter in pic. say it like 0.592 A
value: 50 A
